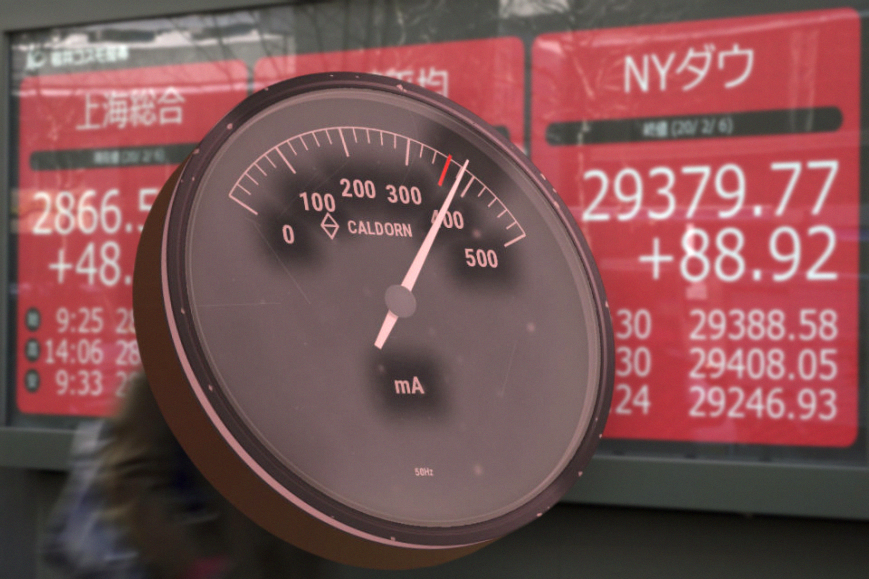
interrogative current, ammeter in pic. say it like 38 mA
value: 380 mA
